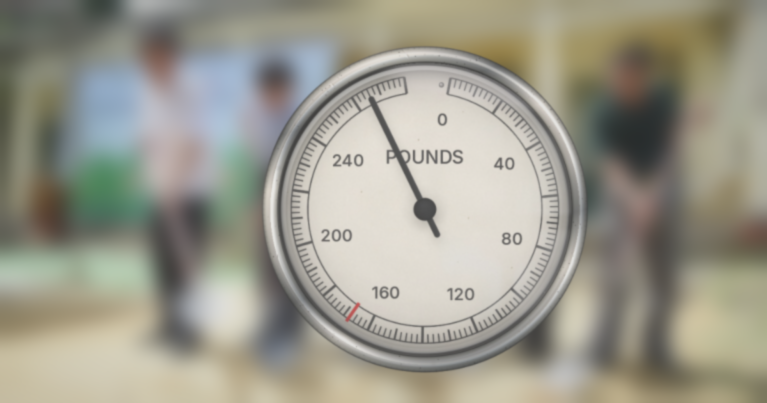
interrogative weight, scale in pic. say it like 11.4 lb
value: 266 lb
